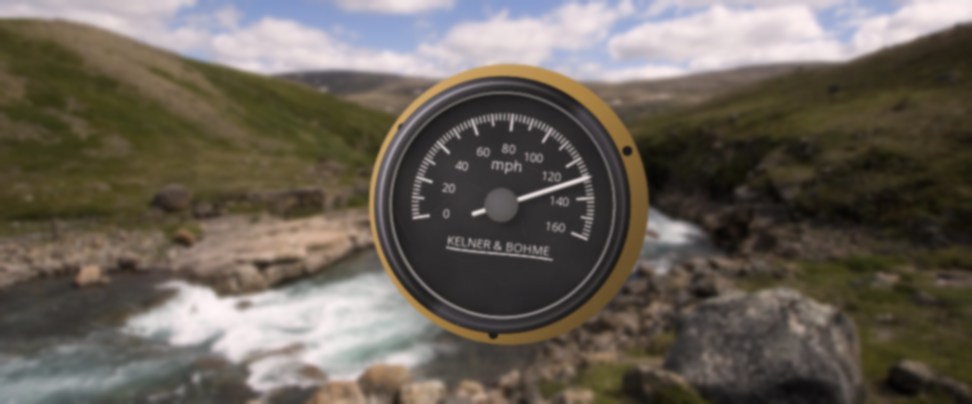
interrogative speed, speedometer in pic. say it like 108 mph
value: 130 mph
